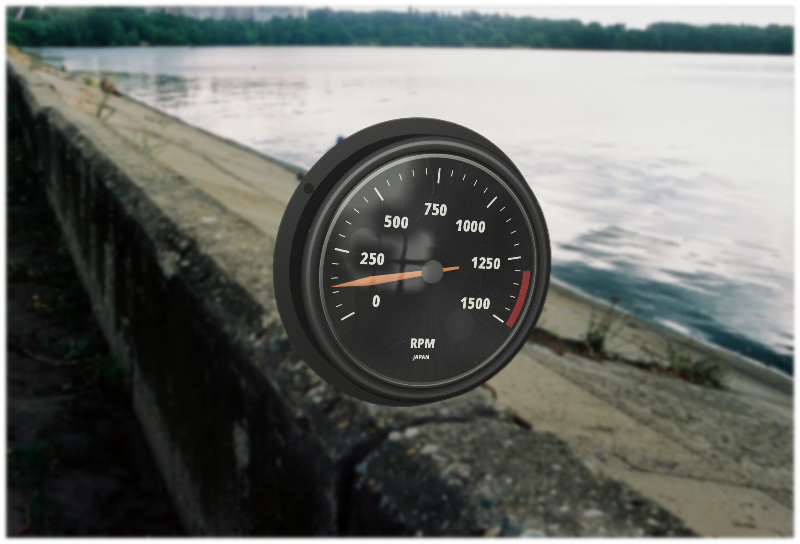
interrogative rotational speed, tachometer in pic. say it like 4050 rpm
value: 125 rpm
